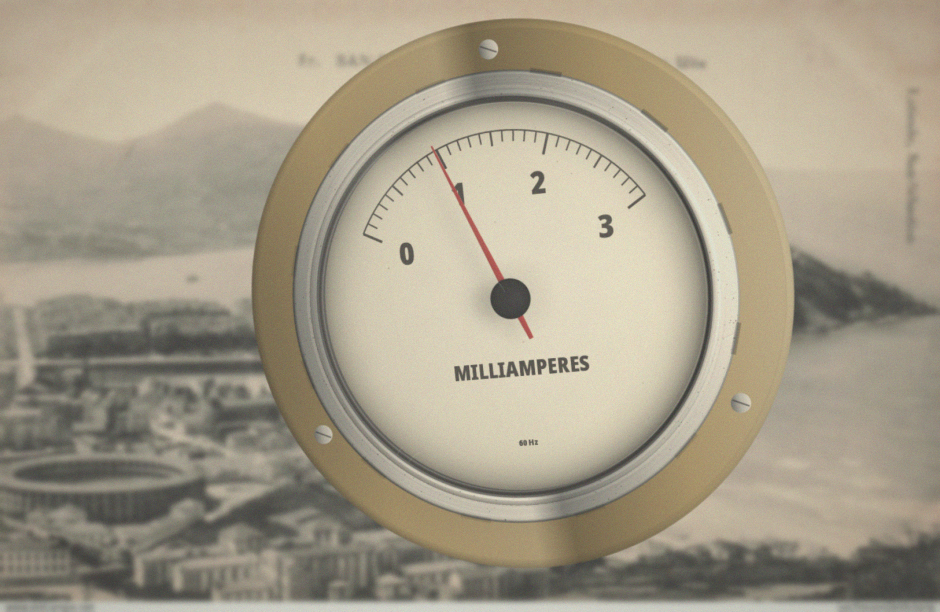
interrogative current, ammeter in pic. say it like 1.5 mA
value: 1 mA
